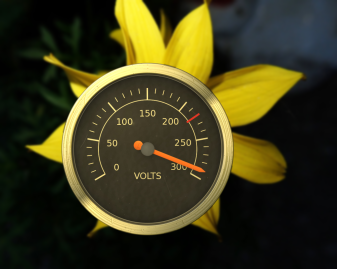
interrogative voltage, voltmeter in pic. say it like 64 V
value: 290 V
